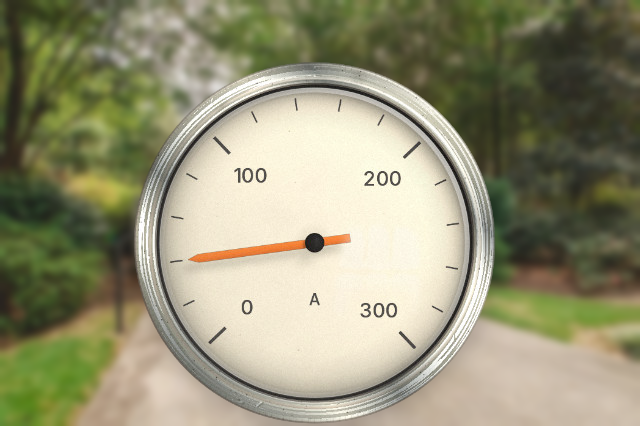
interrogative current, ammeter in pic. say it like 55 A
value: 40 A
